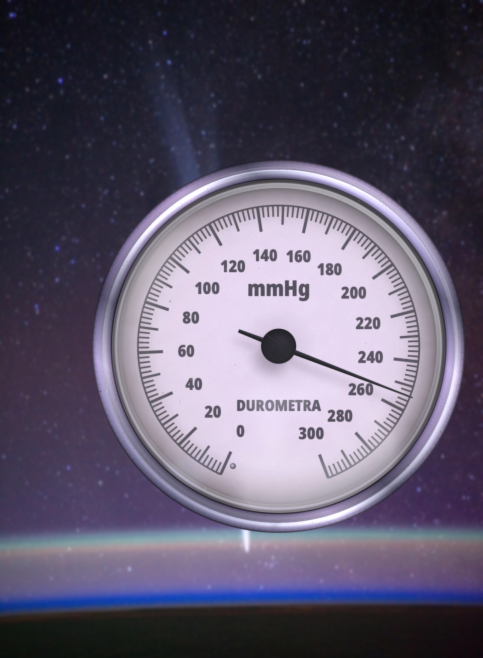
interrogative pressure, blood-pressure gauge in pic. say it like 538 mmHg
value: 254 mmHg
